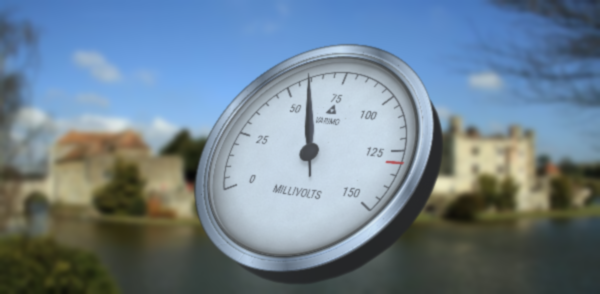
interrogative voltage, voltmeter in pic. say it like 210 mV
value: 60 mV
